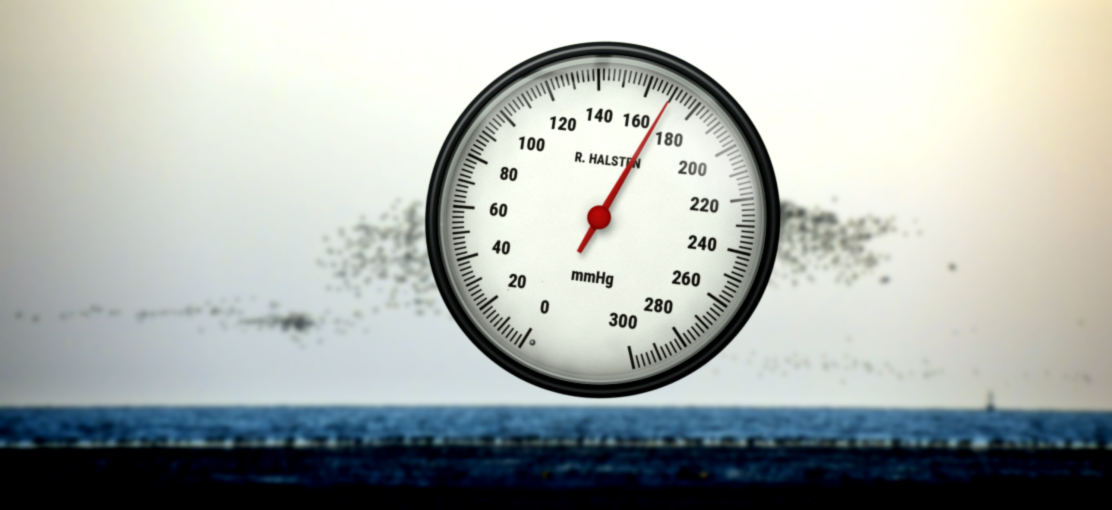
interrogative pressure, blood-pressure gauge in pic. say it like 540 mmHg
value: 170 mmHg
